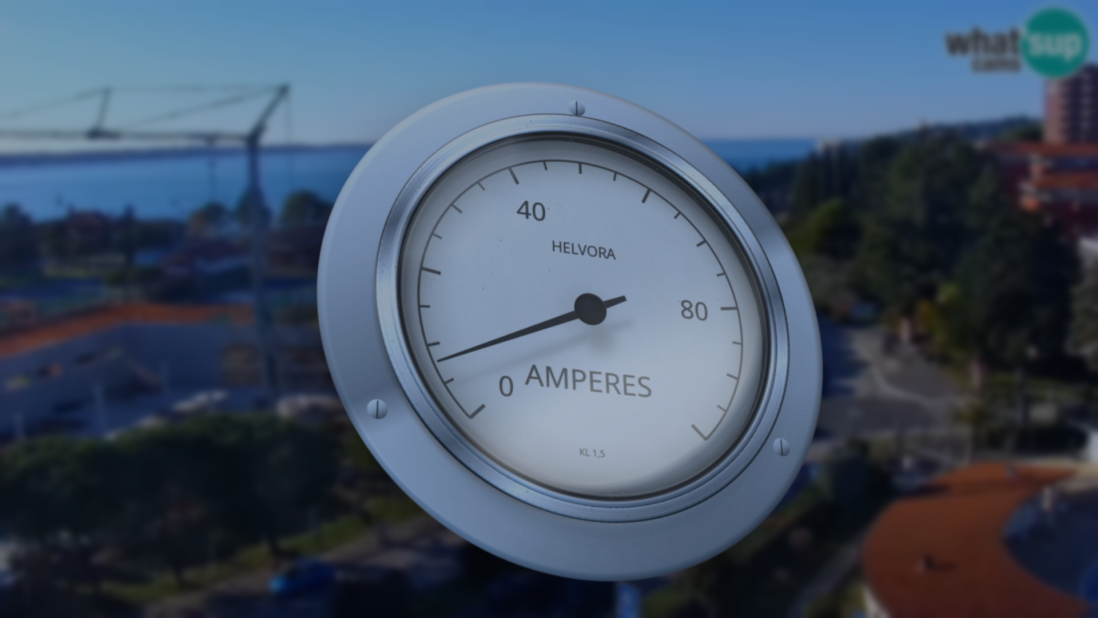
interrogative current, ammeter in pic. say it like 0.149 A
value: 7.5 A
